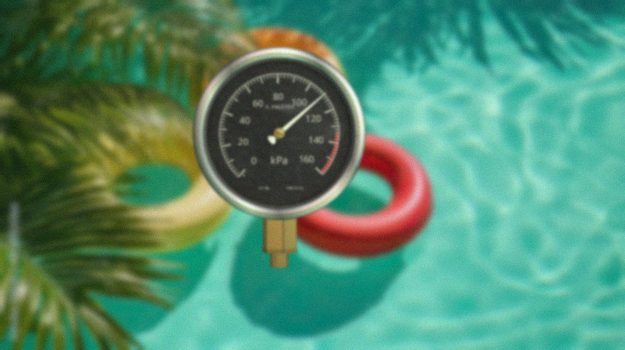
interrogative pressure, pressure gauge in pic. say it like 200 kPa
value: 110 kPa
